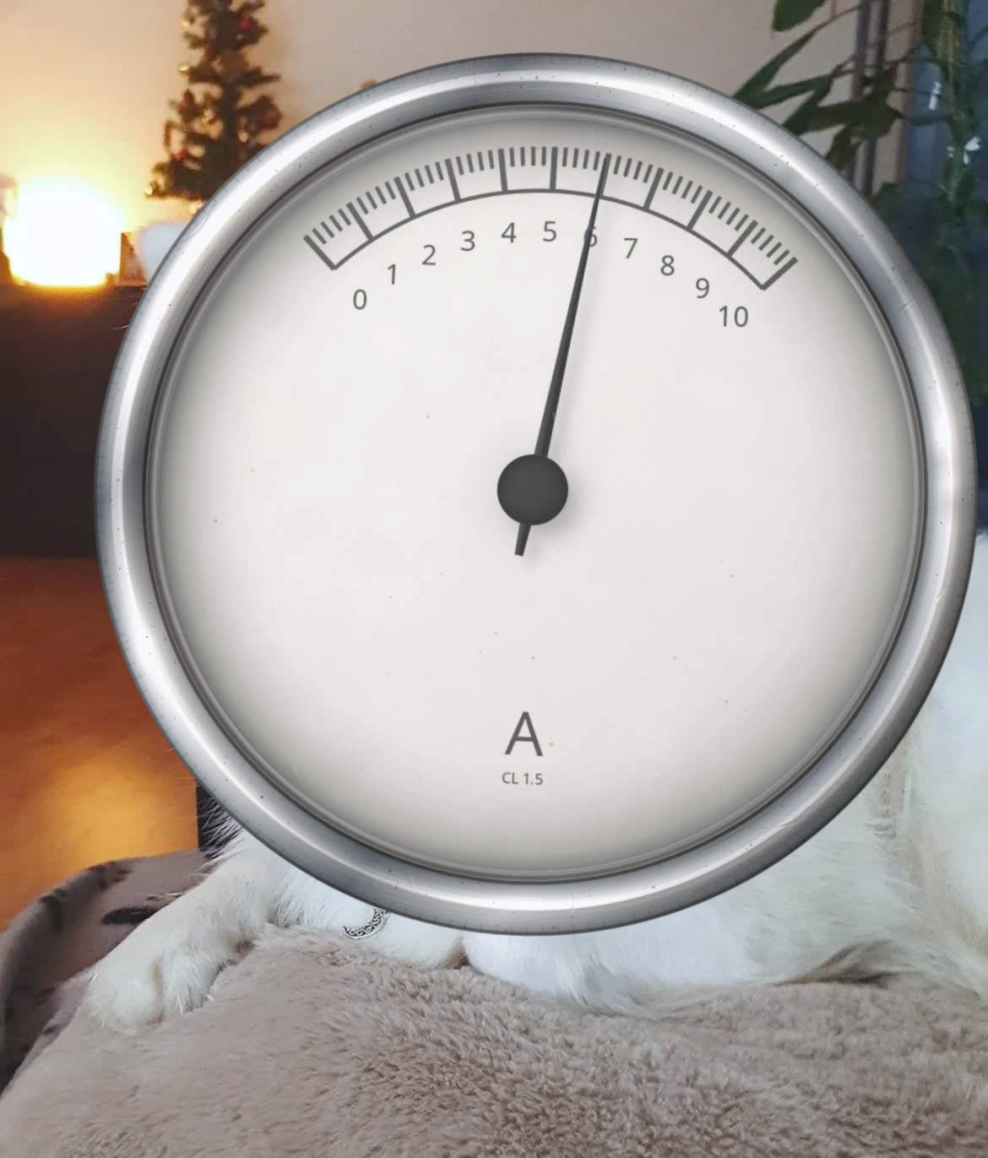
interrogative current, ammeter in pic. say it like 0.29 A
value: 6 A
